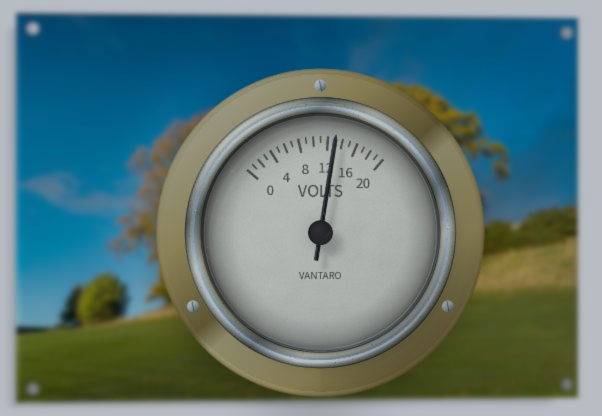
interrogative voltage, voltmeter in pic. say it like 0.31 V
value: 13 V
